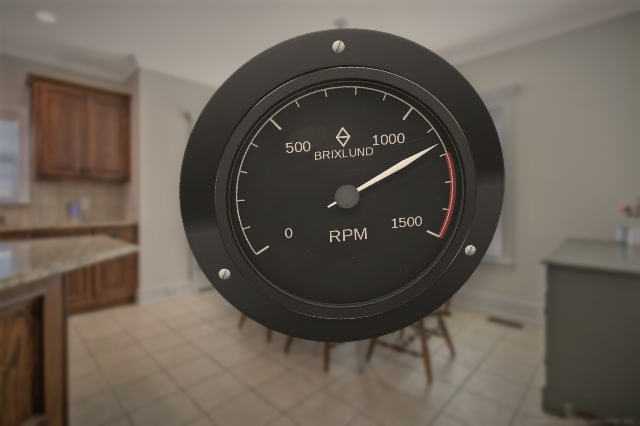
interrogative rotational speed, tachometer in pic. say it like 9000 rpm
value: 1150 rpm
